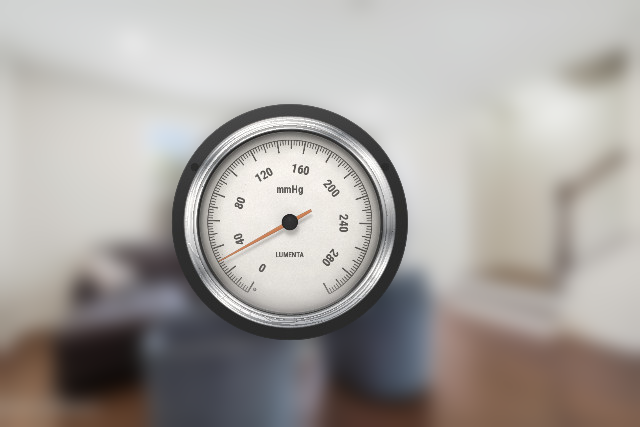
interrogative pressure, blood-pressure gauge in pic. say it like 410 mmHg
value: 30 mmHg
